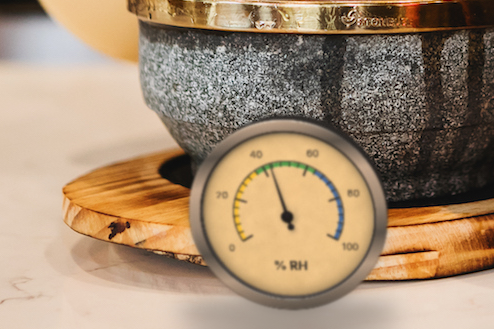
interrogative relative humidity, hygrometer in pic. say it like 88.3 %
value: 44 %
